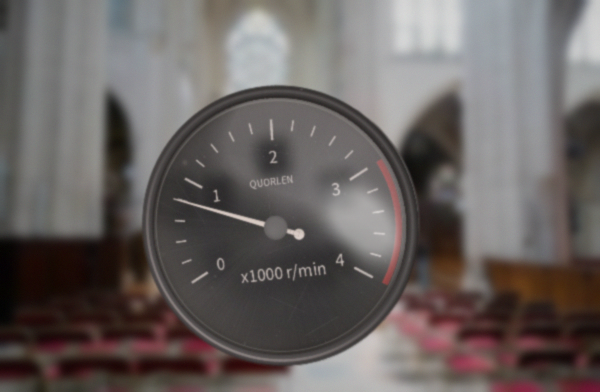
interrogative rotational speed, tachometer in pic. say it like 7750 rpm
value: 800 rpm
